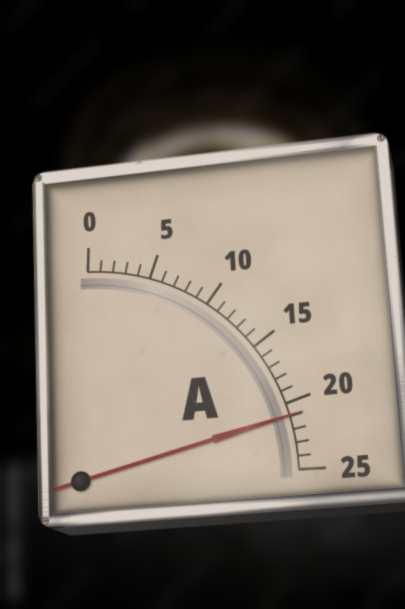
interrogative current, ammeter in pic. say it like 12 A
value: 21 A
